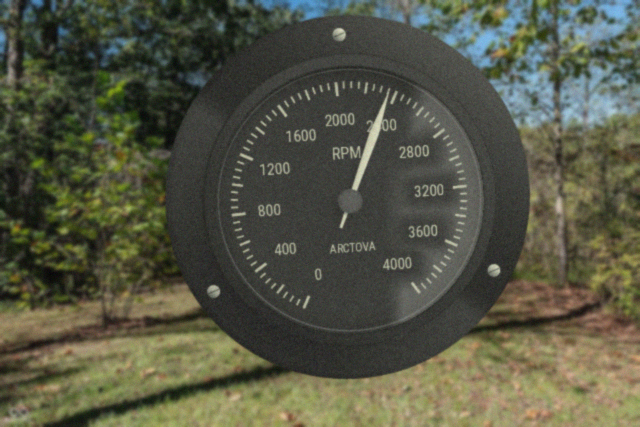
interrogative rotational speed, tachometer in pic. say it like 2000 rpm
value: 2350 rpm
